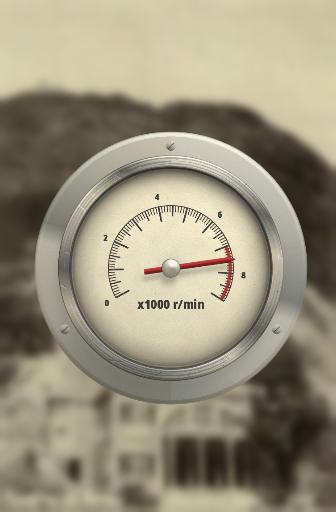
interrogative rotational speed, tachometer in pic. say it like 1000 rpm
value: 7500 rpm
